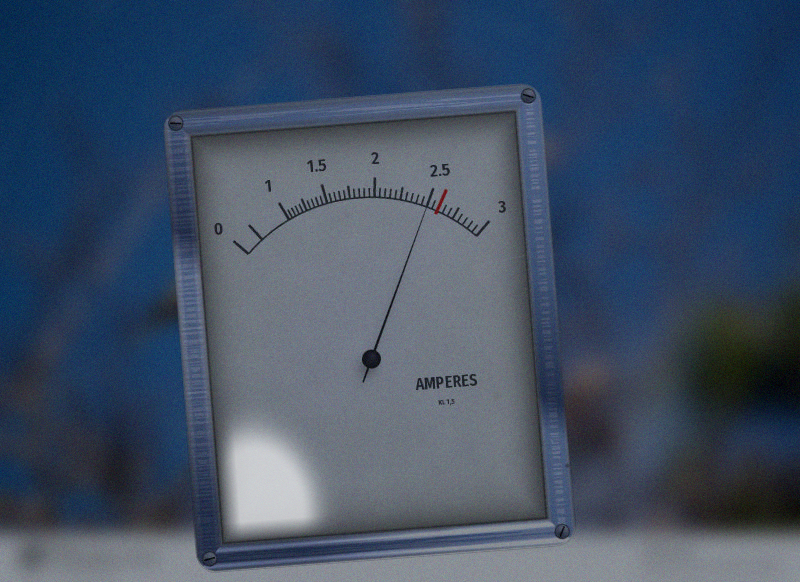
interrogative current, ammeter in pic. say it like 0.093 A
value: 2.5 A
